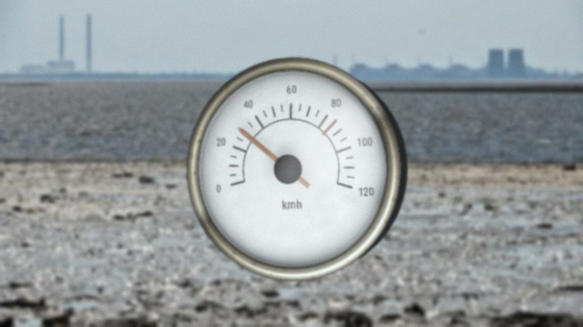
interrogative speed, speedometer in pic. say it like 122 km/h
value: 30 km/h
